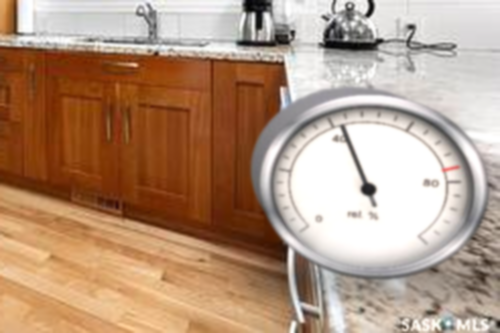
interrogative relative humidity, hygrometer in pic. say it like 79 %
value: 42 %
